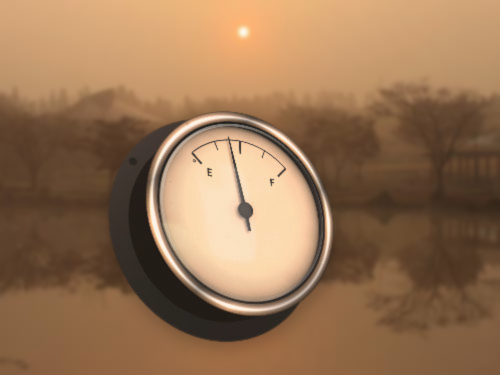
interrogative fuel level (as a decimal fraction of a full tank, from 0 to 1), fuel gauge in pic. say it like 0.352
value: 0.375
